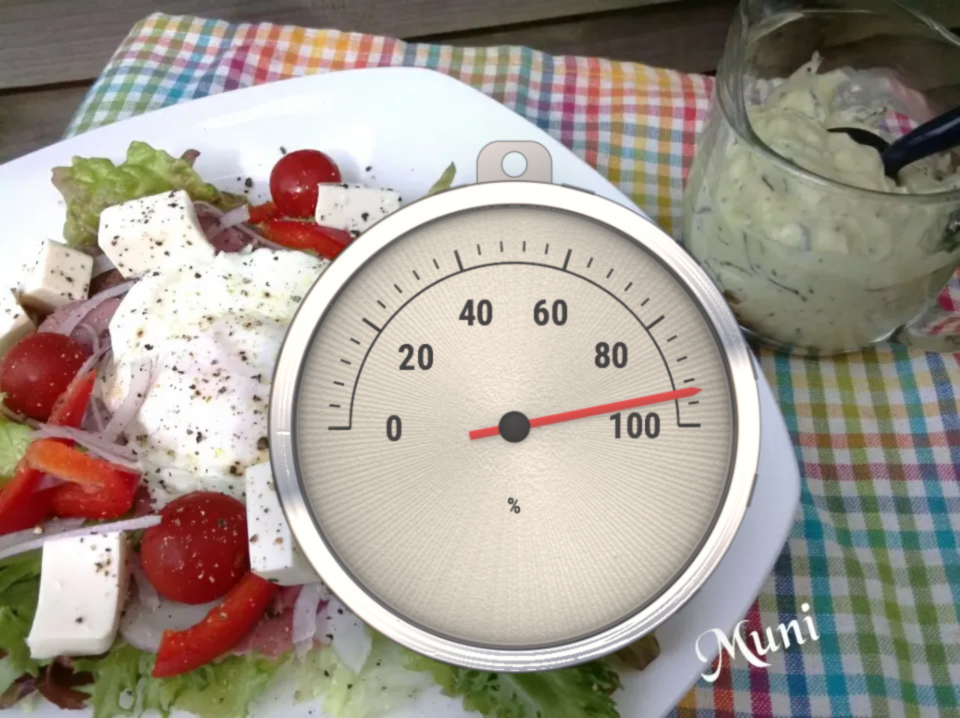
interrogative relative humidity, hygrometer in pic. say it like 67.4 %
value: 94 %
